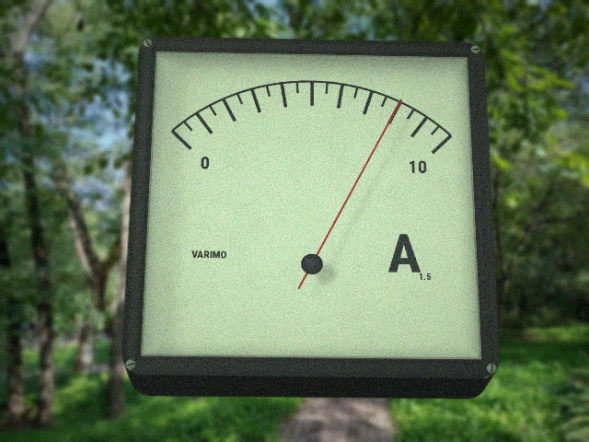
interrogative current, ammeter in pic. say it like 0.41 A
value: 8 A
